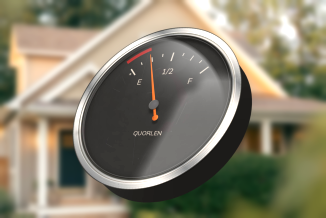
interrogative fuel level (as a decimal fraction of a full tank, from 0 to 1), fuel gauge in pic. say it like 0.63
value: 0.25
